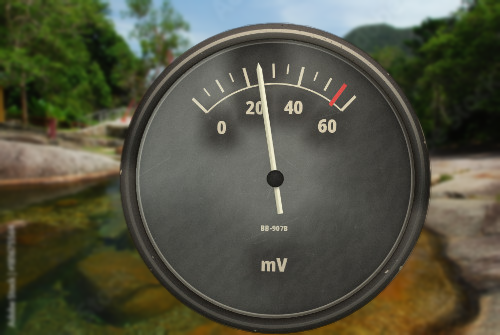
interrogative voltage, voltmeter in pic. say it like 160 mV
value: 25 mV
